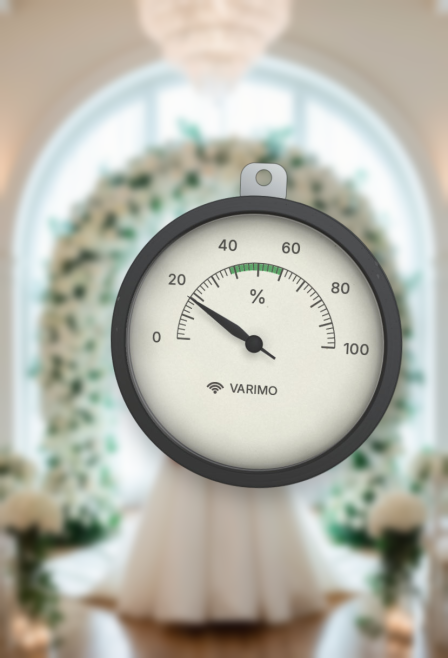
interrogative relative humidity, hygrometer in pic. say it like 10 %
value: 18 %
